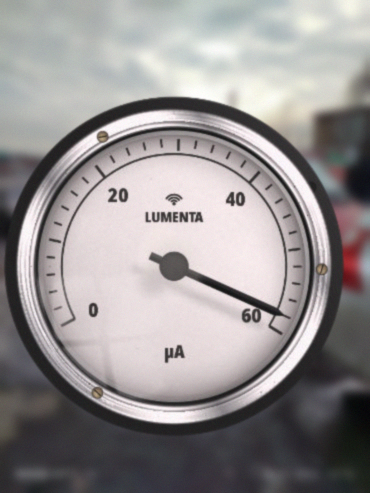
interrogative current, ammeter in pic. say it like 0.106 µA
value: 58 µA
